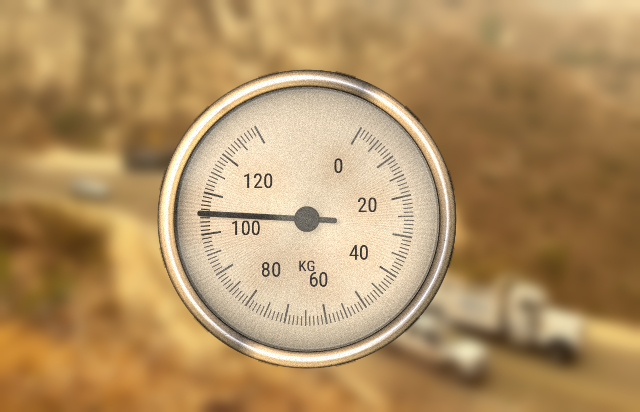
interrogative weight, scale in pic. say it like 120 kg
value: 105 kg
